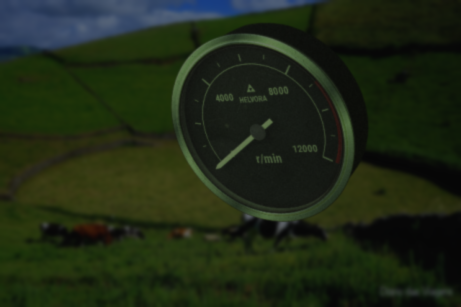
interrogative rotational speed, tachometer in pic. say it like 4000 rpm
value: 0 rpm
